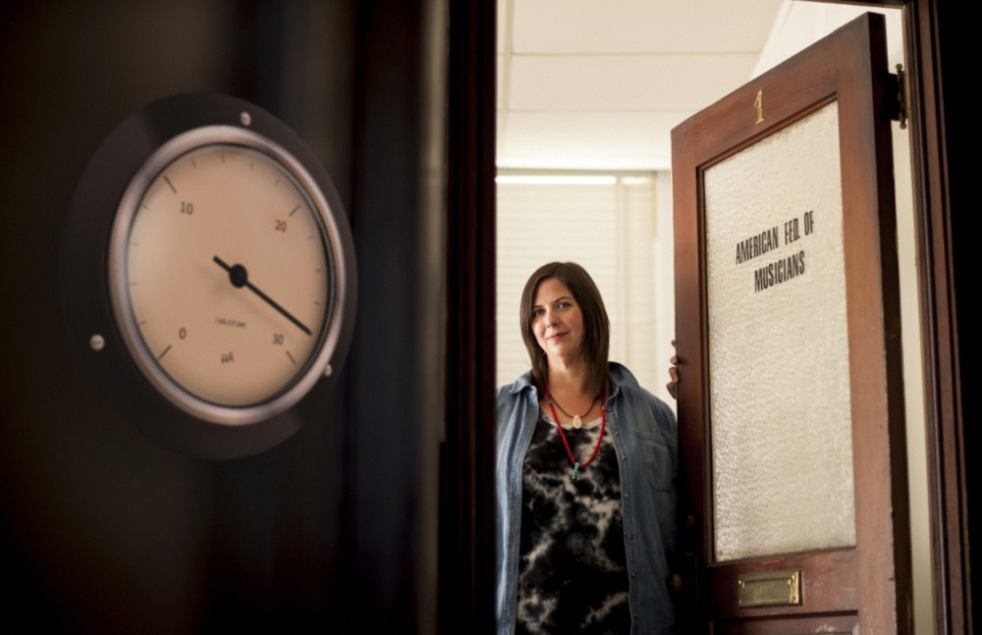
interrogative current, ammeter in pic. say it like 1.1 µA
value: 28 µA
